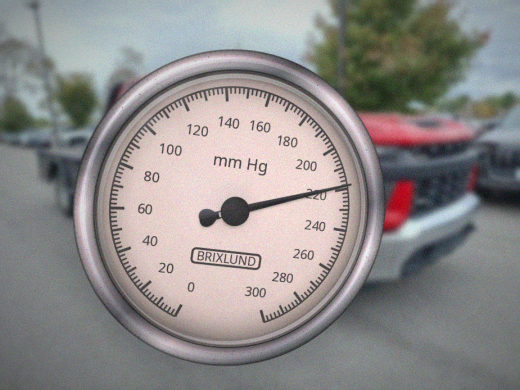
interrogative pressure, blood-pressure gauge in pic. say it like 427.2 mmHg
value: 218 mmHg
